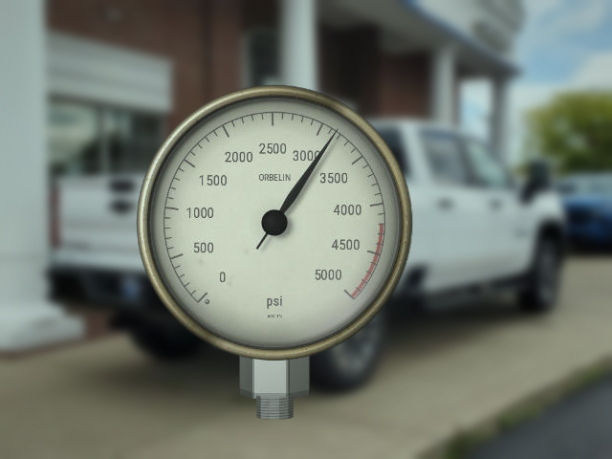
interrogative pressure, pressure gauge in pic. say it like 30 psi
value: 3150 psi
